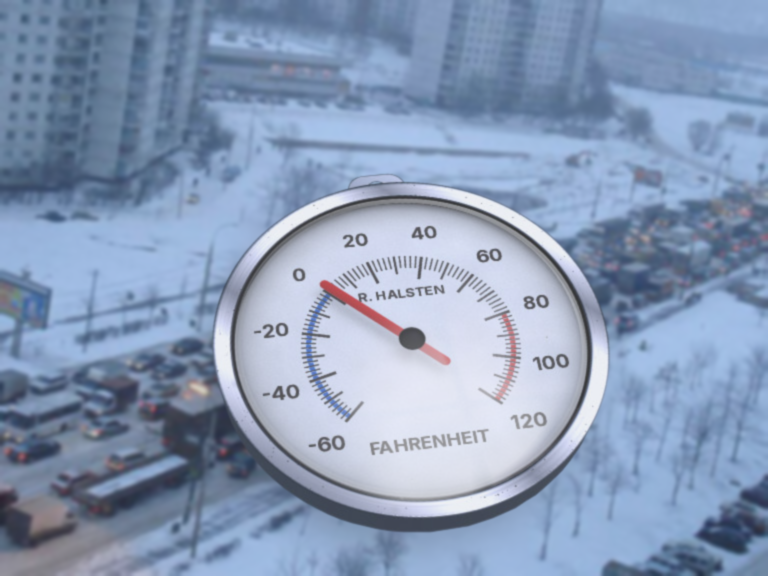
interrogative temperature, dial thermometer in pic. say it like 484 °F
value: 0 °F
